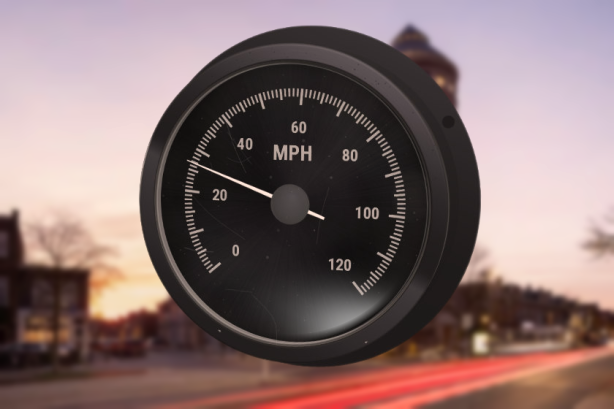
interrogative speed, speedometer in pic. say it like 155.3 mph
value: 27 mph
